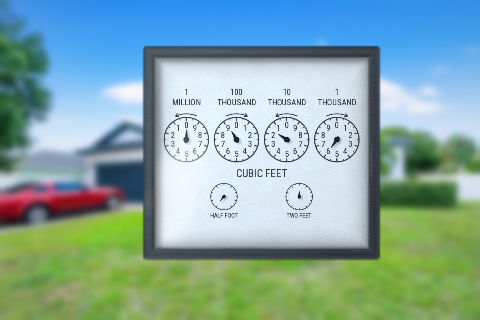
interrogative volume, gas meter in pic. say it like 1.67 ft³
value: 991600 ft³
